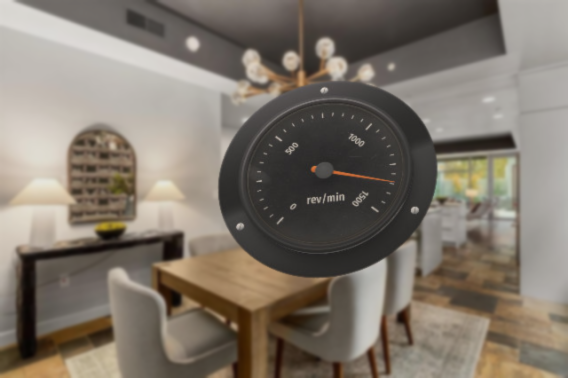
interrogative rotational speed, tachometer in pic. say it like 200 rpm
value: 1350 rpm
